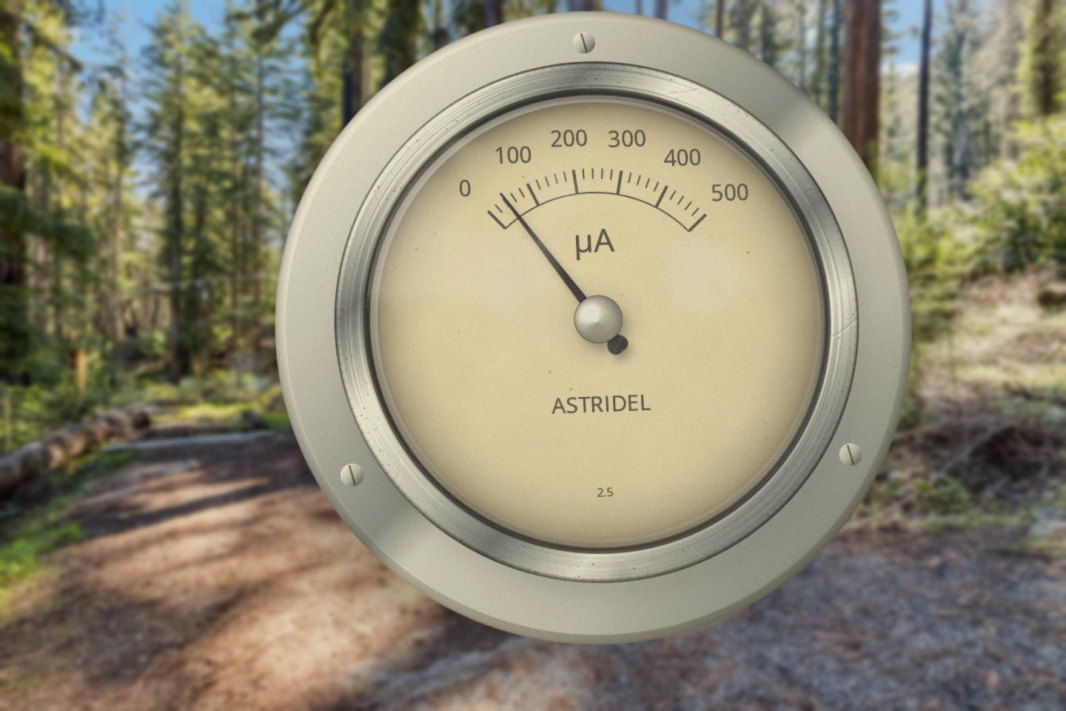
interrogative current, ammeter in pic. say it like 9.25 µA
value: 40 µA
